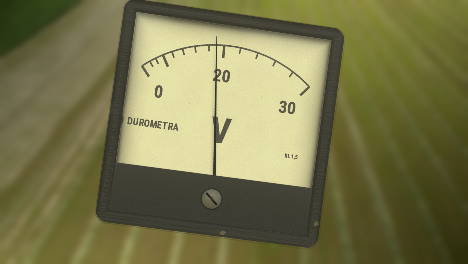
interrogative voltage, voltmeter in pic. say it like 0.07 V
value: 19 V
